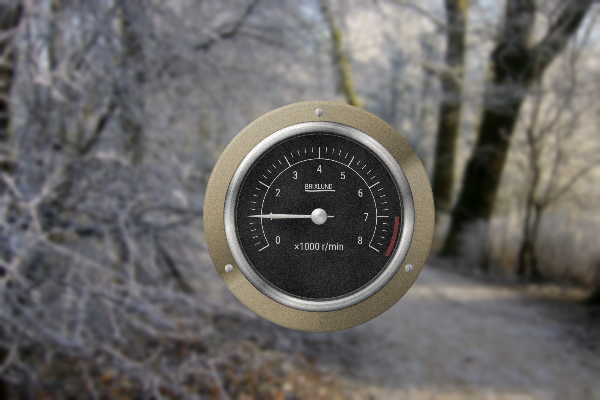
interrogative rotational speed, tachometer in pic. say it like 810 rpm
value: 1000 rpm
